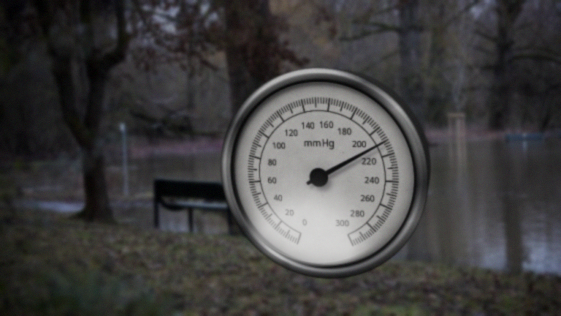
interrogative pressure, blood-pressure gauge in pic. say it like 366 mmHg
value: 210 mmHg
